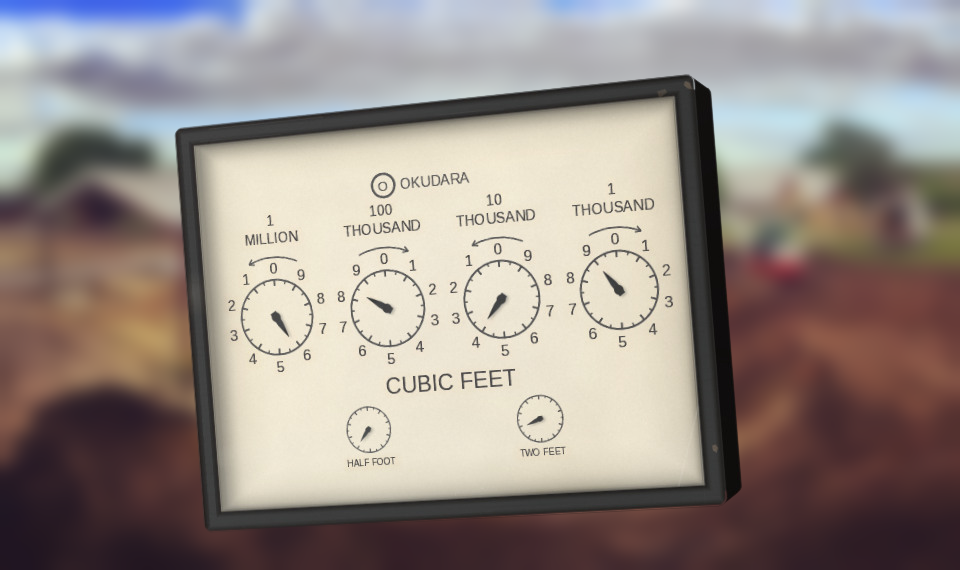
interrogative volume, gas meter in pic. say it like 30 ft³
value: 583900 ft³
